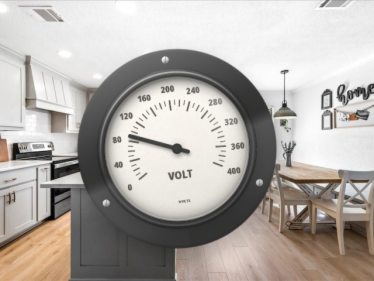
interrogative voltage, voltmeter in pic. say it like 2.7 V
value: 90 V
